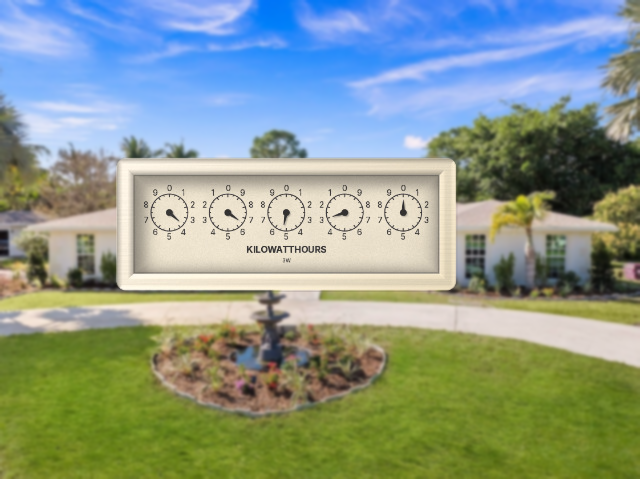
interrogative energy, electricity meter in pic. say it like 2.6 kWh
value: 36530 kWh
